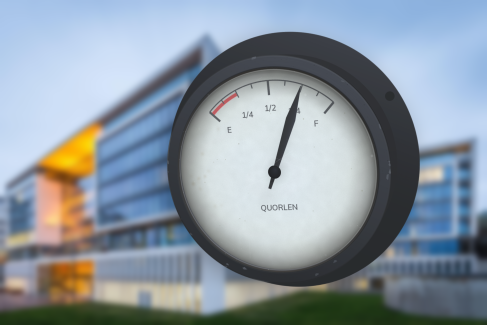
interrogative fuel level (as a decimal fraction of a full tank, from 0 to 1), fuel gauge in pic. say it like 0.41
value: 0.75
